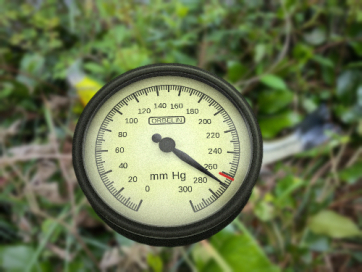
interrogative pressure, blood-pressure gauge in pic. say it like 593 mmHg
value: 270 mmHg
